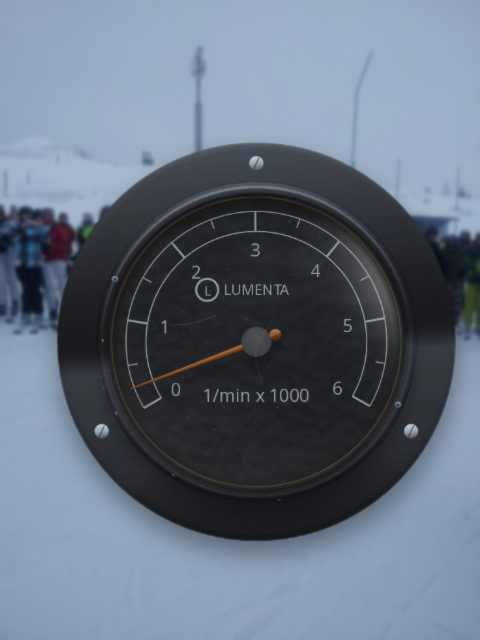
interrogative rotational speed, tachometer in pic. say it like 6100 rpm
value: 250 rpm
